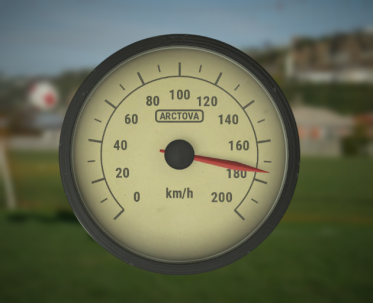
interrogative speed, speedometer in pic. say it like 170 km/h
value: 175 km/h
